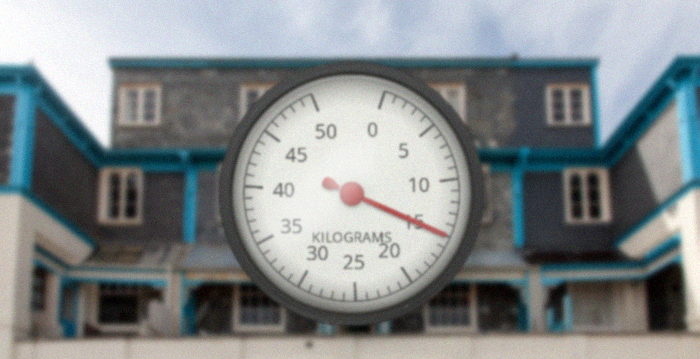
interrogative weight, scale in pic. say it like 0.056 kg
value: 15 kg
